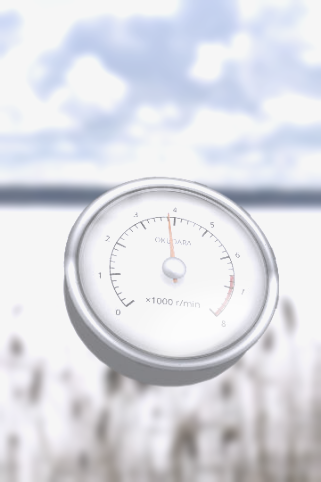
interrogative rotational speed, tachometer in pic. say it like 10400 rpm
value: 3800 rpm
